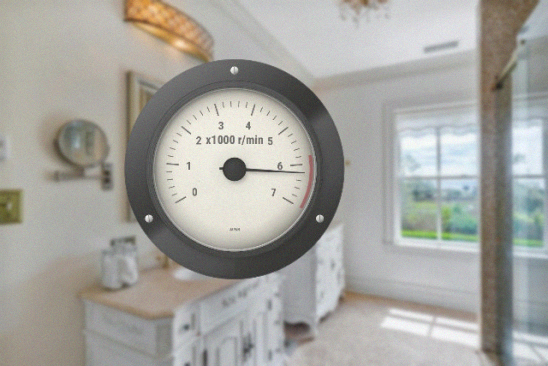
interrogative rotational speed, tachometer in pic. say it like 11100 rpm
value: 6200 rpm
